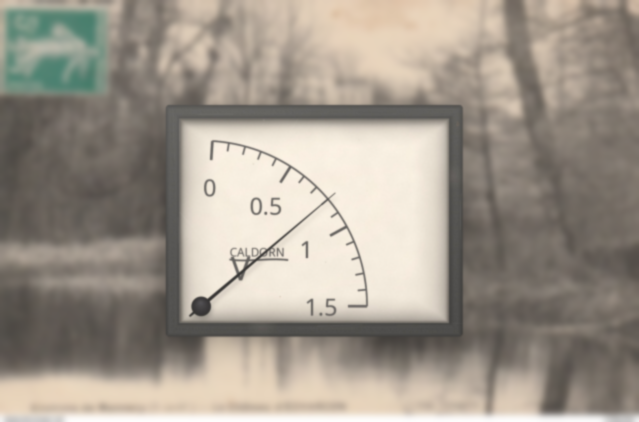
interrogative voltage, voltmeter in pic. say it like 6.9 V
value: 0.8 V
